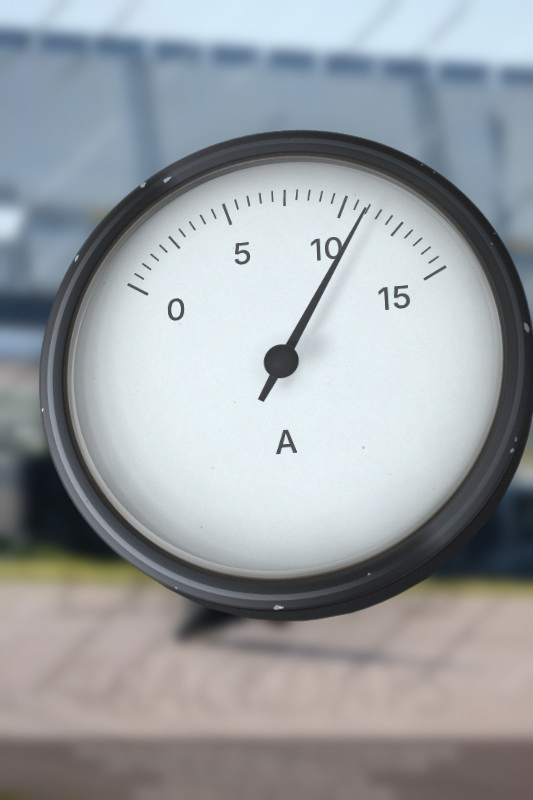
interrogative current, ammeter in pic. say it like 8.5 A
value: 11 A
